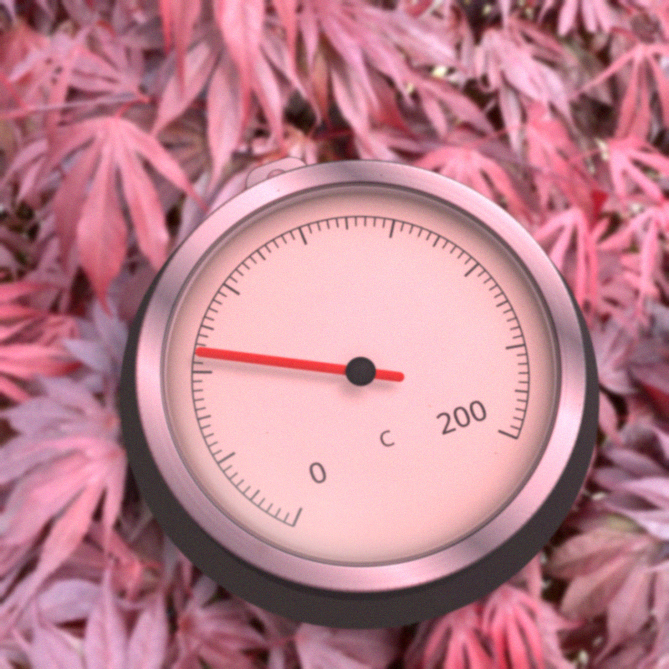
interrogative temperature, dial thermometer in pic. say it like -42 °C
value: 55 °C
